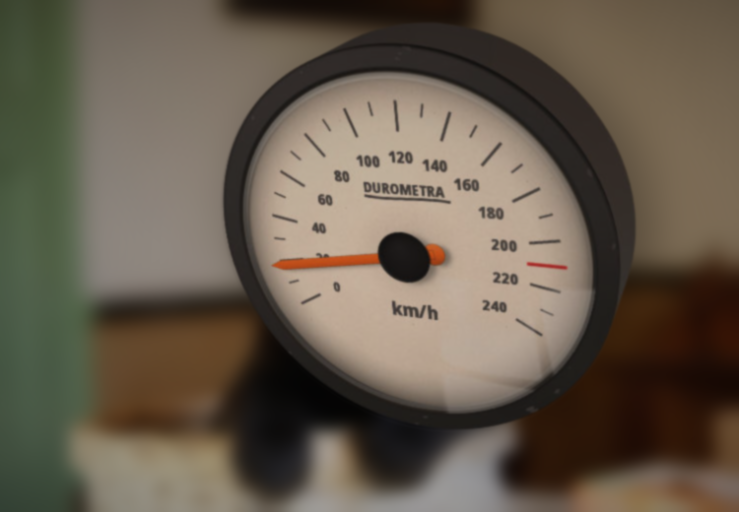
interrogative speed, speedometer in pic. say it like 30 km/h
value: 20 km/h
